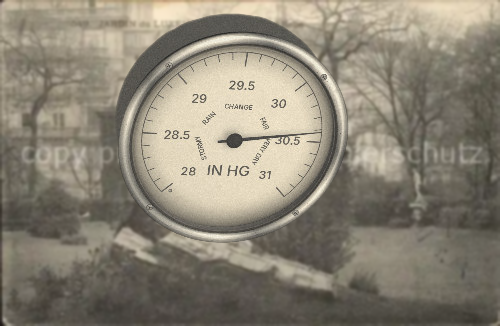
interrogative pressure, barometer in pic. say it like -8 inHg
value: 30.4 inHg
